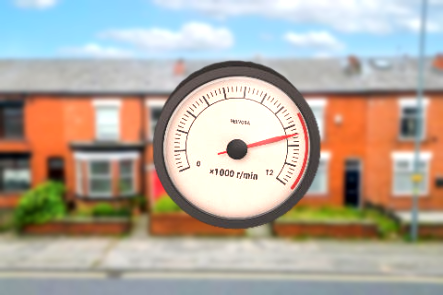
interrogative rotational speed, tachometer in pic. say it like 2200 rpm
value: 9400 rpm
